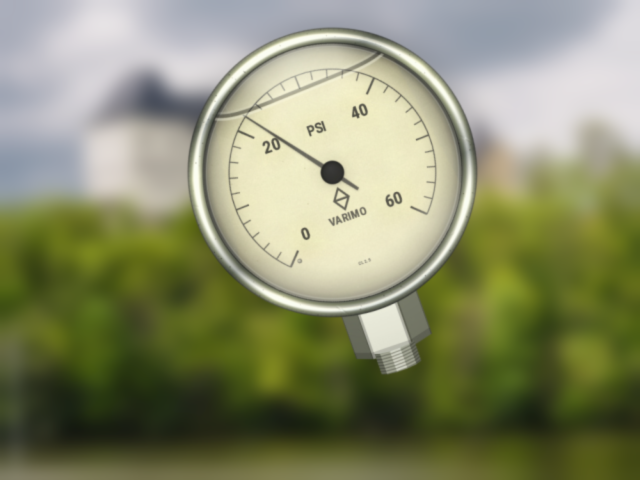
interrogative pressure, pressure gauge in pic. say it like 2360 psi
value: 22 psi
